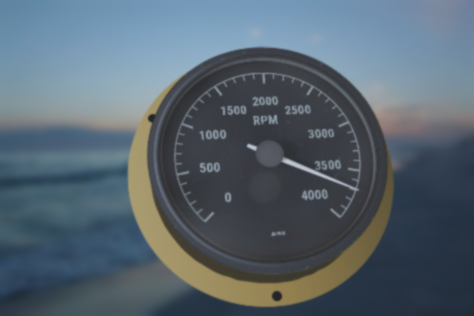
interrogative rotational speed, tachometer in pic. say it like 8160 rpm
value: 3700 rpm
